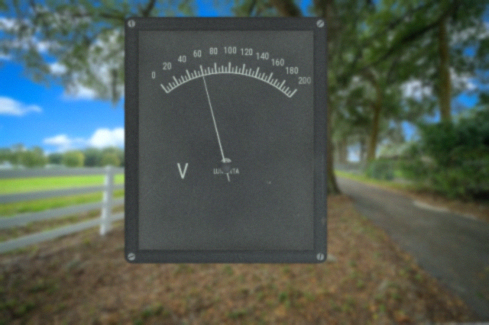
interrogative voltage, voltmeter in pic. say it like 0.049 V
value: 60 V
